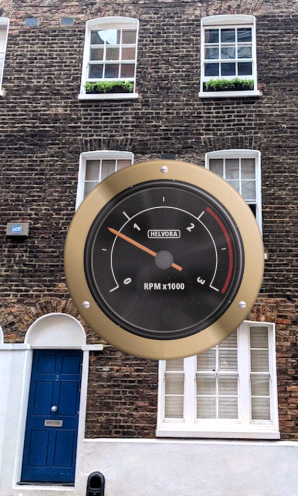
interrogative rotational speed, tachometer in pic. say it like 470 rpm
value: 750 rpm
